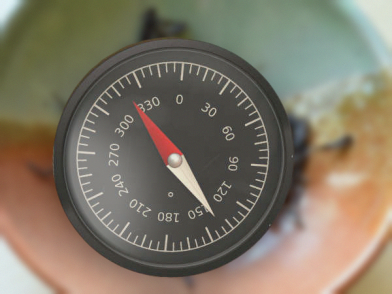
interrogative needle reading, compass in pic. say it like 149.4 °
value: 320 °
